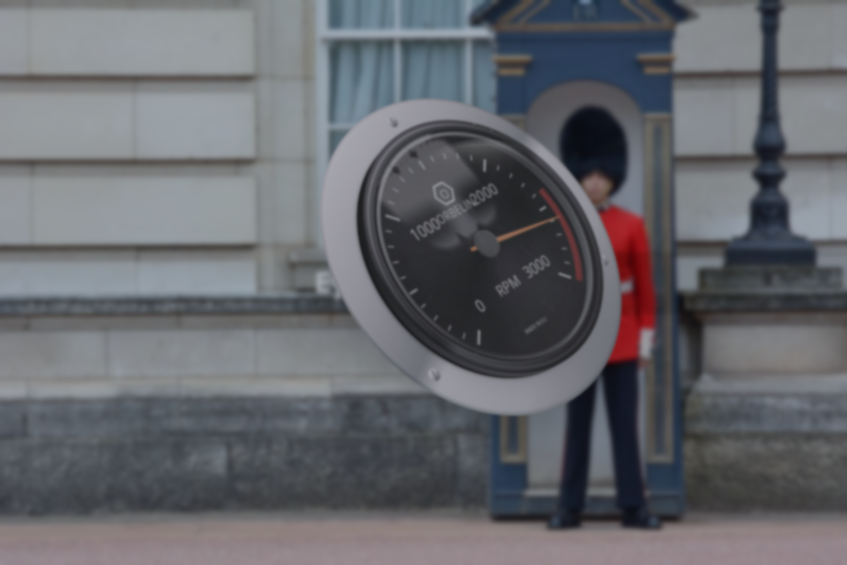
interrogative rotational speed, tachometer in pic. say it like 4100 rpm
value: 2600 rpm
